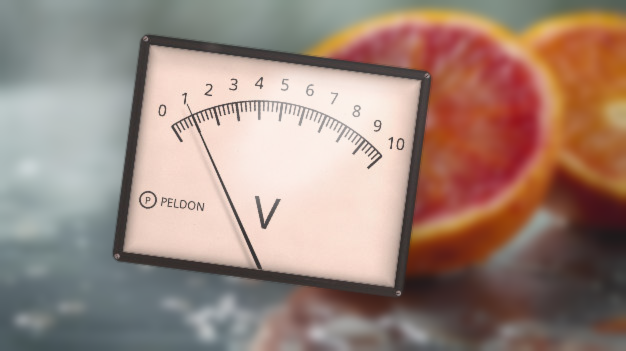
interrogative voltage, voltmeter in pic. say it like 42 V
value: 1 V
